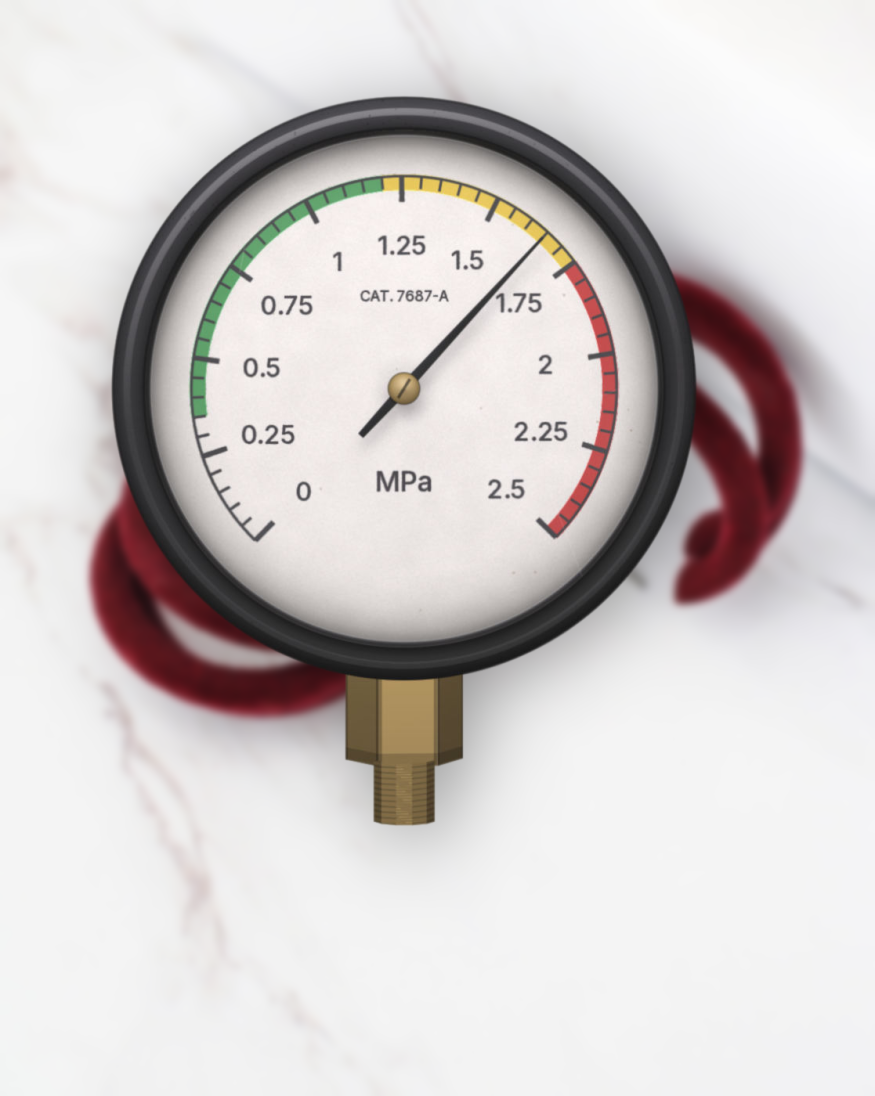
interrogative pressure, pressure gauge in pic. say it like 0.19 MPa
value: 1.65 MPa
